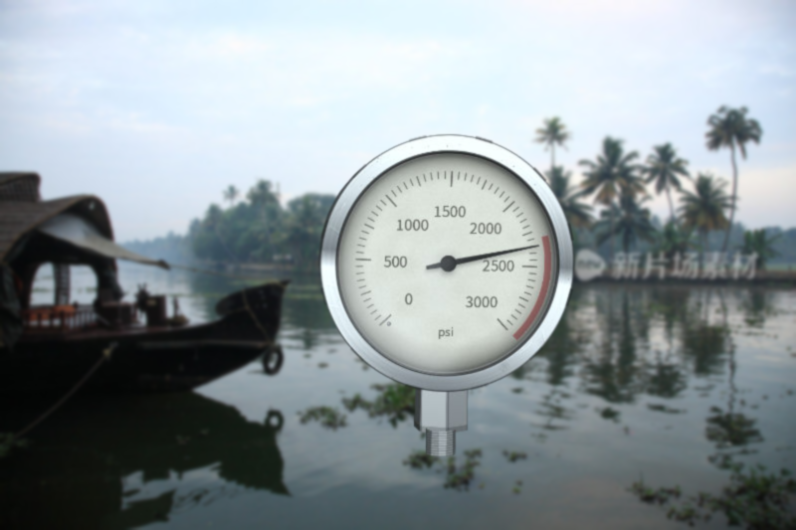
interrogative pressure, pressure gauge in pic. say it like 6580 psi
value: 2350 psi
